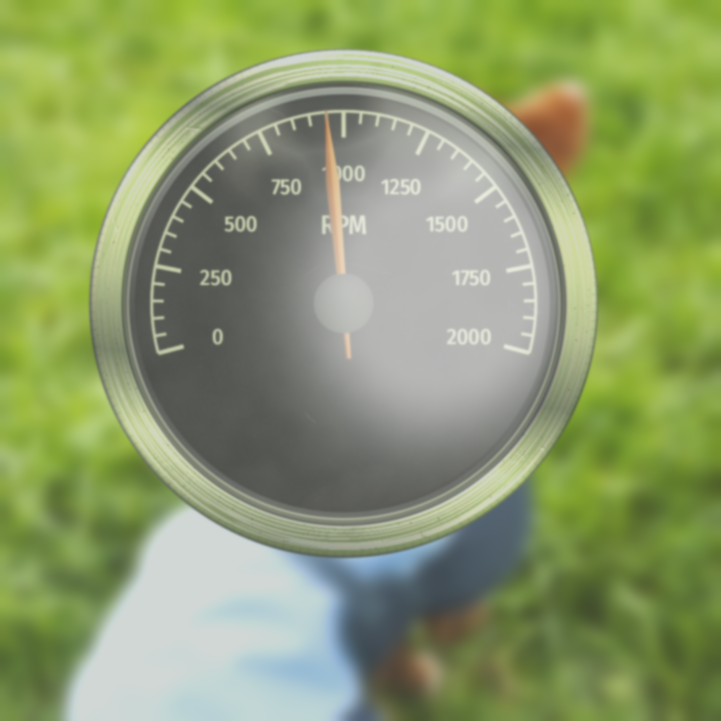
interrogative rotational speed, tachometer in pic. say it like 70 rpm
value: 950 rpm
